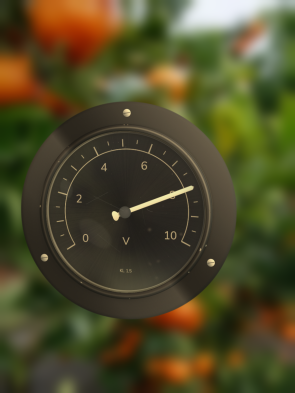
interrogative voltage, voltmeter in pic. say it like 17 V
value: 8 V
